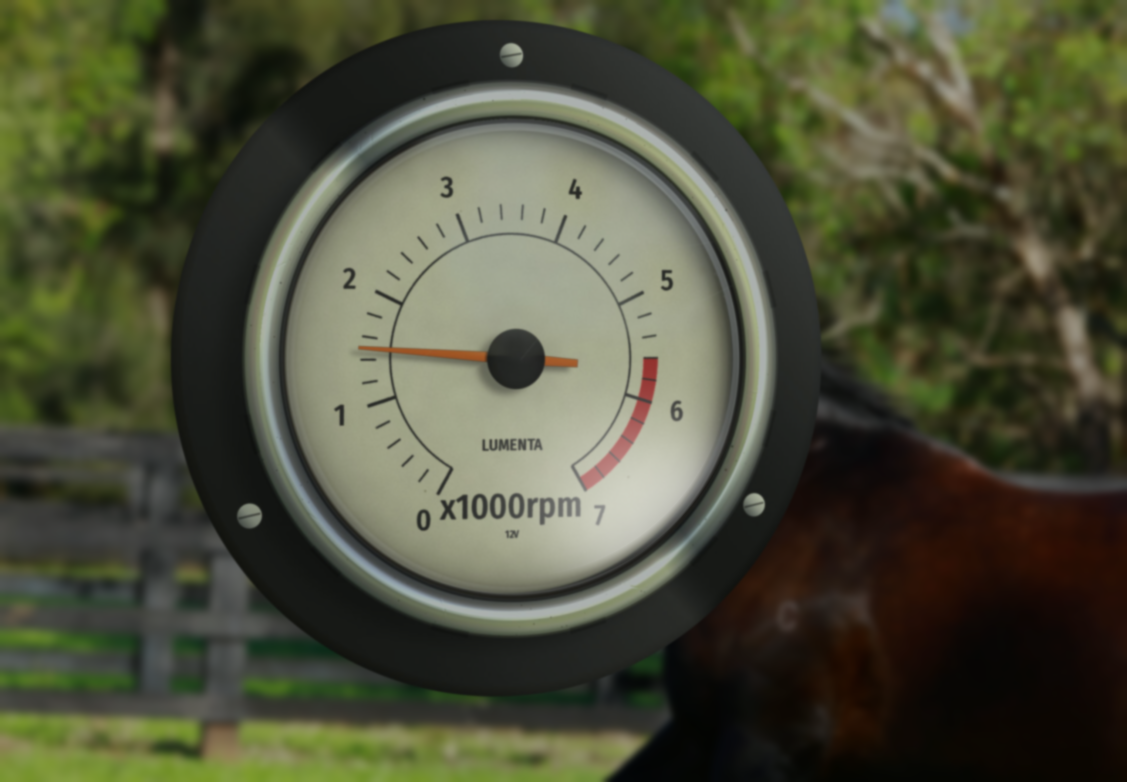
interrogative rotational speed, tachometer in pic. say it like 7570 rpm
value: 1500 rpm
